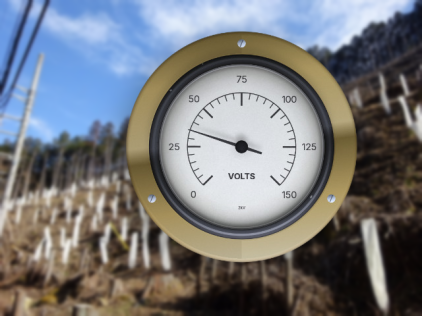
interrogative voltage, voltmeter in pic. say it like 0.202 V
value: 35 V
